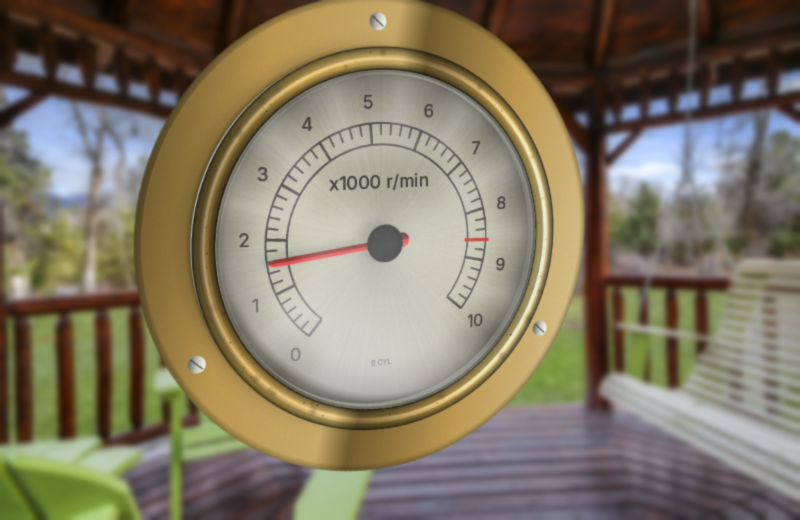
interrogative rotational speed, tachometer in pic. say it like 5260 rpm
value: 1600 rpm
